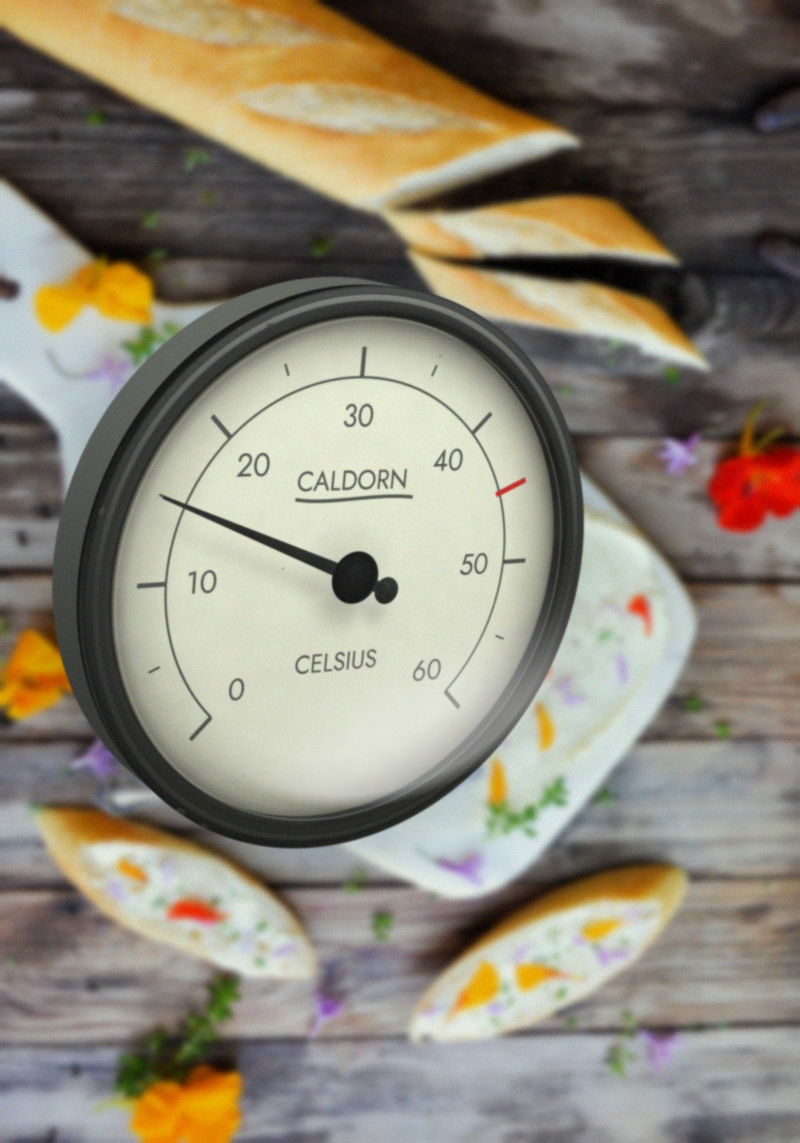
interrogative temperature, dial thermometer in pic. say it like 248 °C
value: 15 °C
